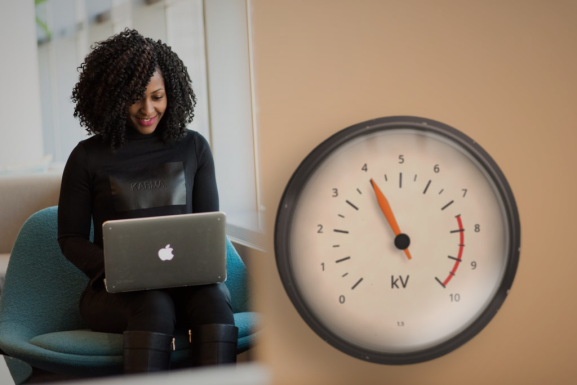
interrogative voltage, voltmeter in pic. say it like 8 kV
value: 4 kV
